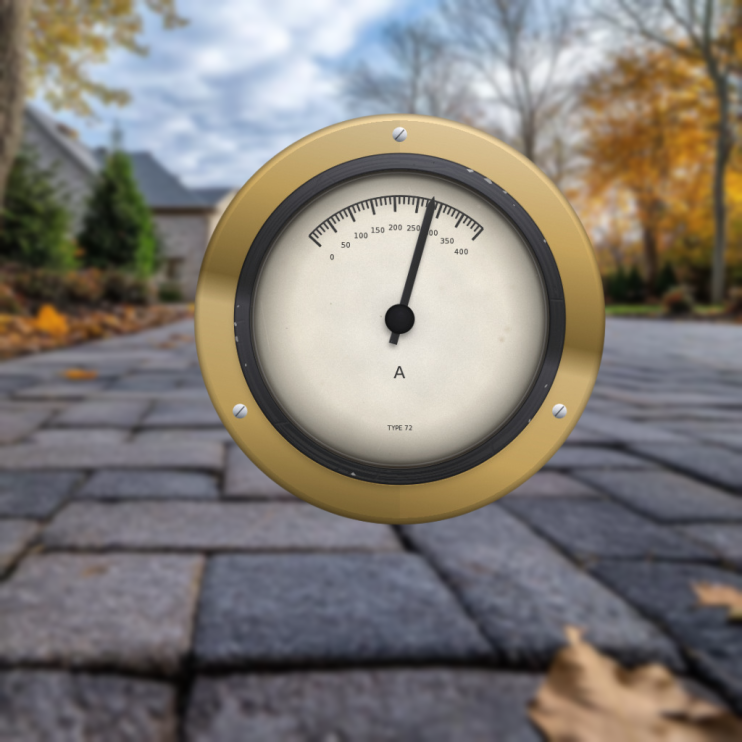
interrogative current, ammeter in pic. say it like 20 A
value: 280 A
